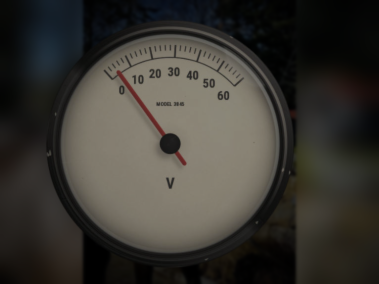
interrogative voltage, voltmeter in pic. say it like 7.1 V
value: 4 V
